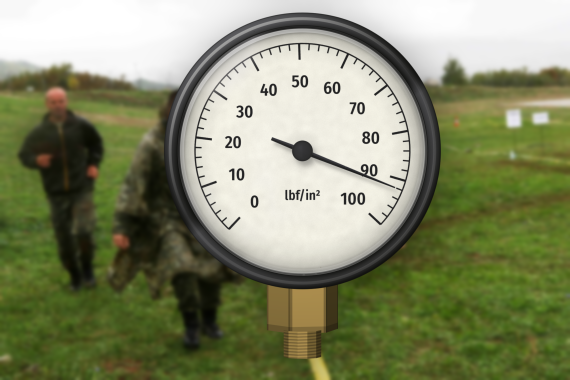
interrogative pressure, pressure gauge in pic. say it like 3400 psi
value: 92 psi
